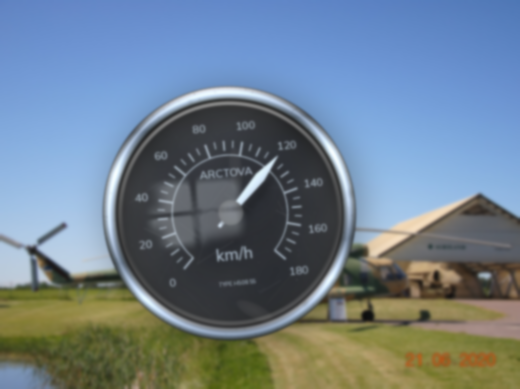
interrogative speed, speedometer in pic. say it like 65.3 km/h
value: 120 km/h
